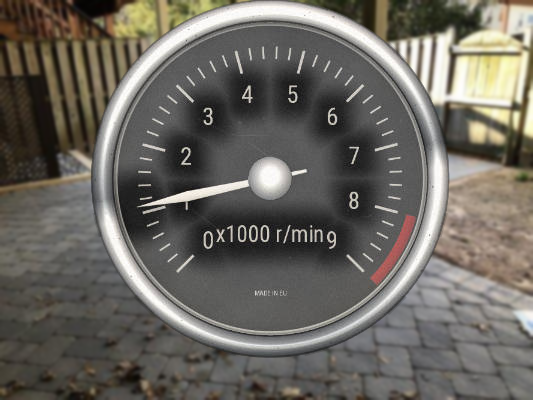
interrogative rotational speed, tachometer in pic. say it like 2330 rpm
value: 1100 rpm
